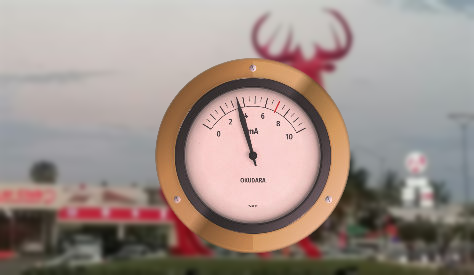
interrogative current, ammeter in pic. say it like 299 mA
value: 3.5 mA
